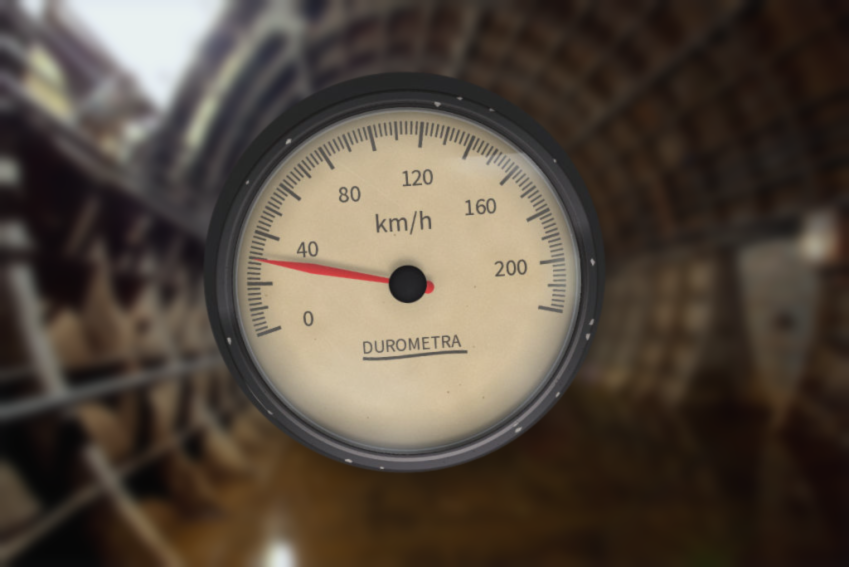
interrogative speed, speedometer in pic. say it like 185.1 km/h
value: 30 km/h
